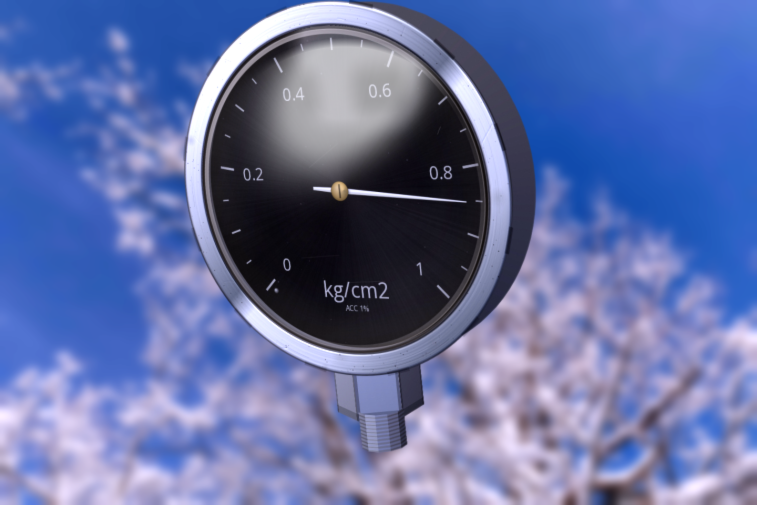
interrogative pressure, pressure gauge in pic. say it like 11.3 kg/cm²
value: 0.85 kg/cm²
